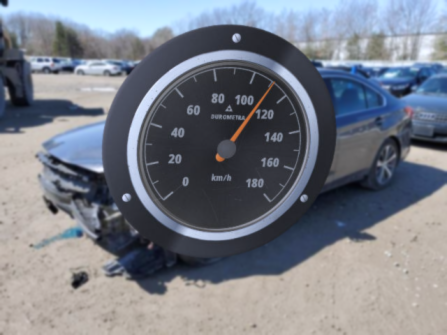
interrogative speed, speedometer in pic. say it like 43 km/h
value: 110 km/h
